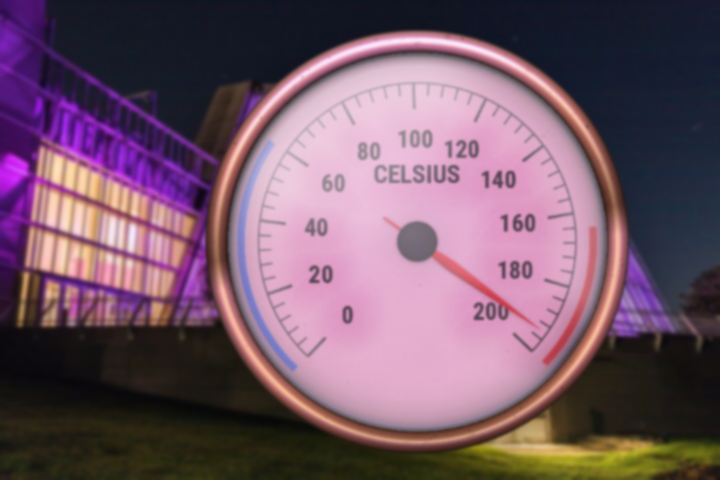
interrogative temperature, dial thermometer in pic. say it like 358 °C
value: 194 °C
